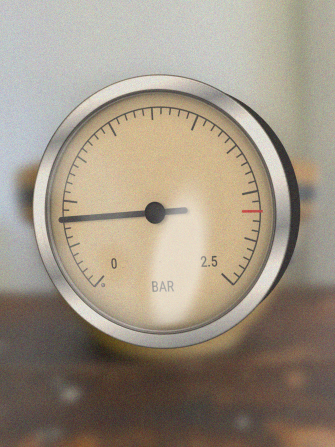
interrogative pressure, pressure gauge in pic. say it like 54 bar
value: 0.4 bar
